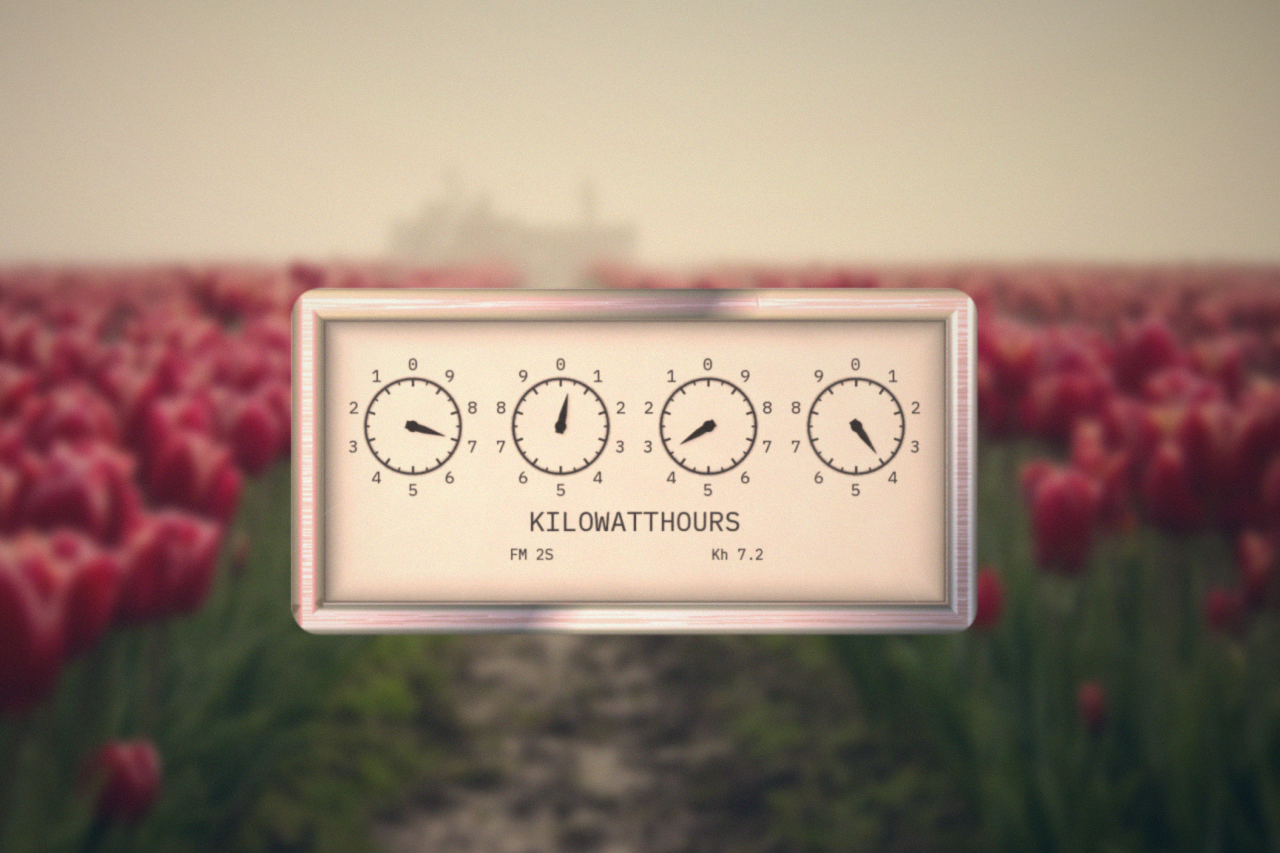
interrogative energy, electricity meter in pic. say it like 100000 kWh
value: 7034 kWh
